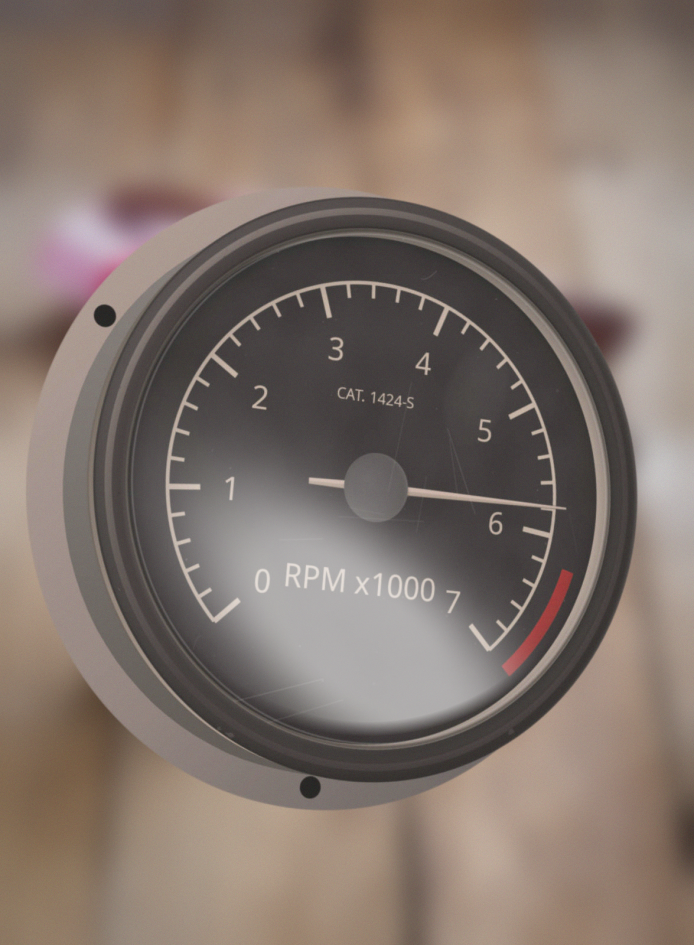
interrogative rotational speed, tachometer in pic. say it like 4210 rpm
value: 5800 rpm
